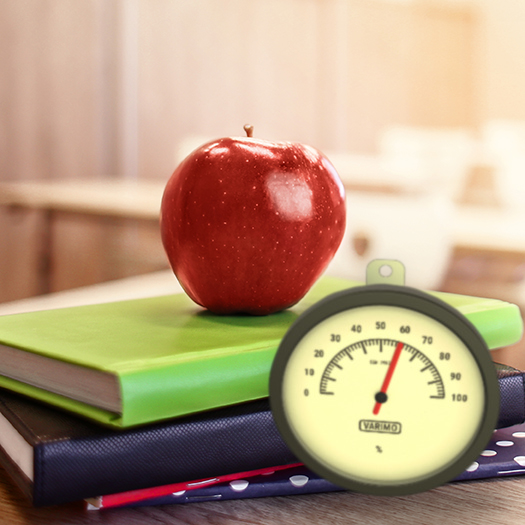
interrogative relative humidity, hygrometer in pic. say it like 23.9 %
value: 60 %
